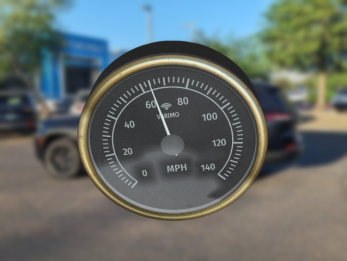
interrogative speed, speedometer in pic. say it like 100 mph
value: 64 mph
